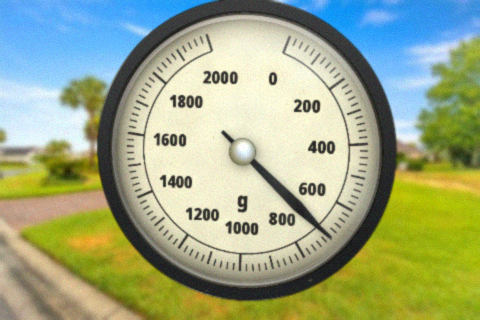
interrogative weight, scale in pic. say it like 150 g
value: 700 g
